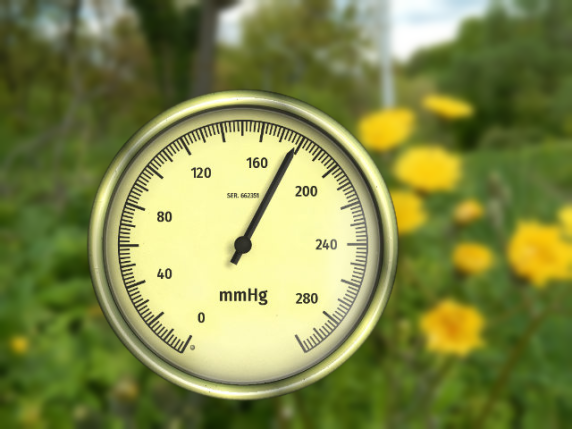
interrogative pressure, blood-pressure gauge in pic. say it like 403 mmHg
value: 178 mmHg
